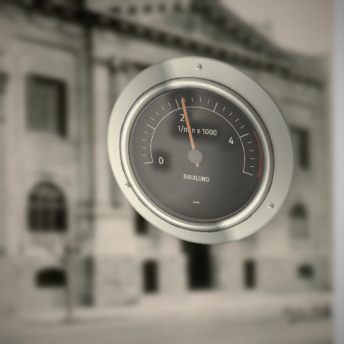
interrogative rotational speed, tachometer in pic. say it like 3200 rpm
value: 2200 rpm
